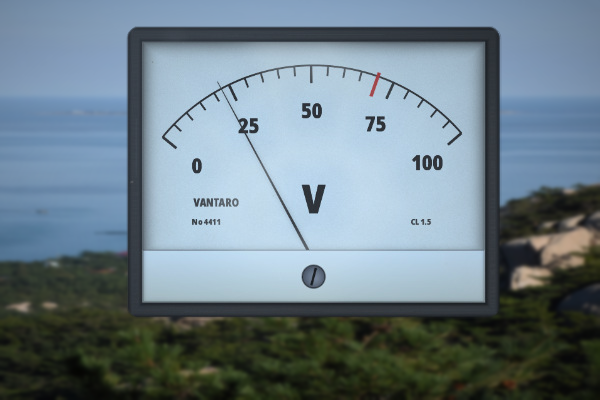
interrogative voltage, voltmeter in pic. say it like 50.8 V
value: 22.5 V
